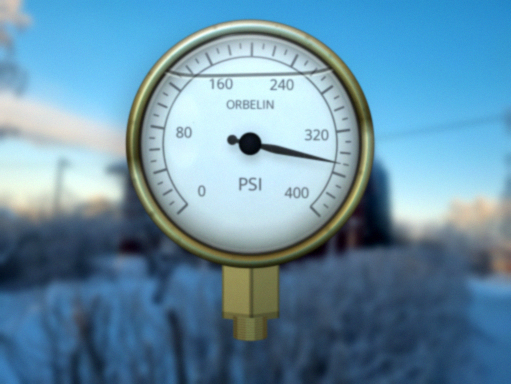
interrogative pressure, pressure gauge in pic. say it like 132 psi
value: 350 psi
